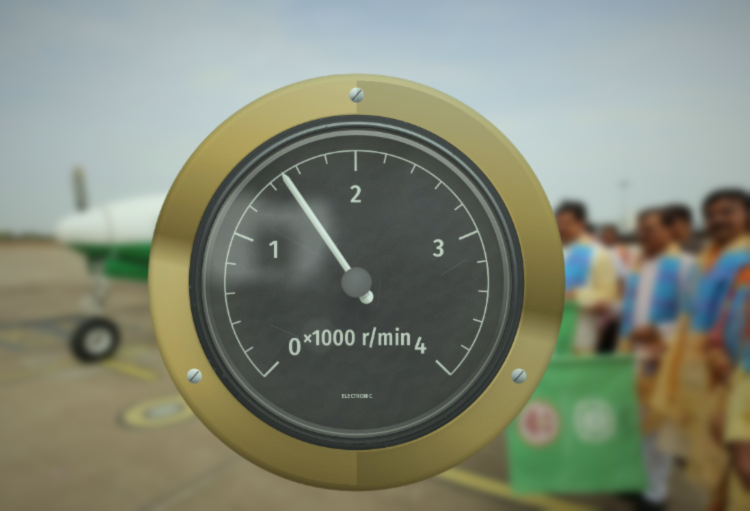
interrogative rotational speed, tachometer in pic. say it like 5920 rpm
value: 1500 rpm
